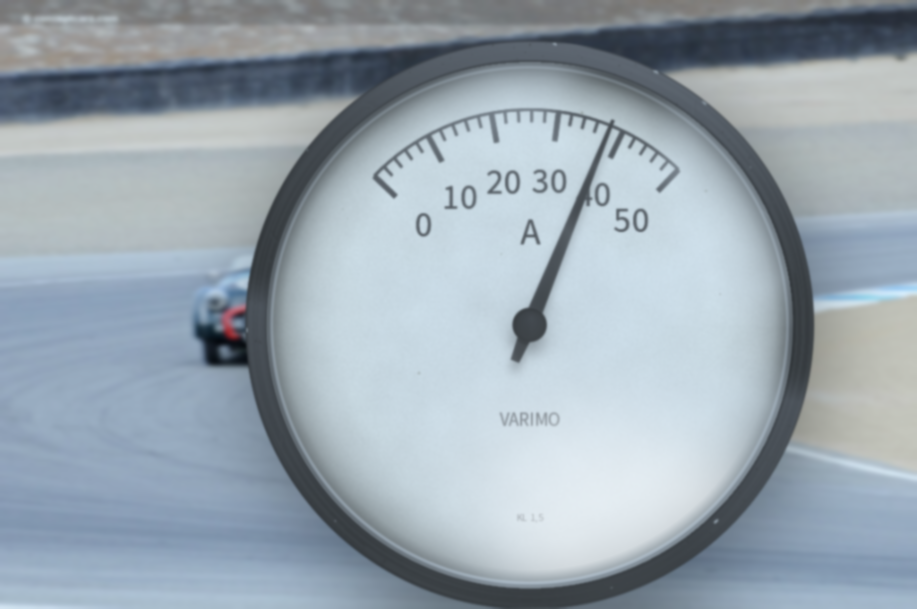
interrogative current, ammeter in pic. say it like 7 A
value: 38 A
